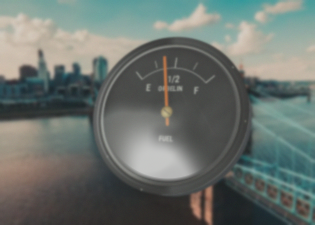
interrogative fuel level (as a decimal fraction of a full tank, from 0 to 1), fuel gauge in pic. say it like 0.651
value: 0.375
